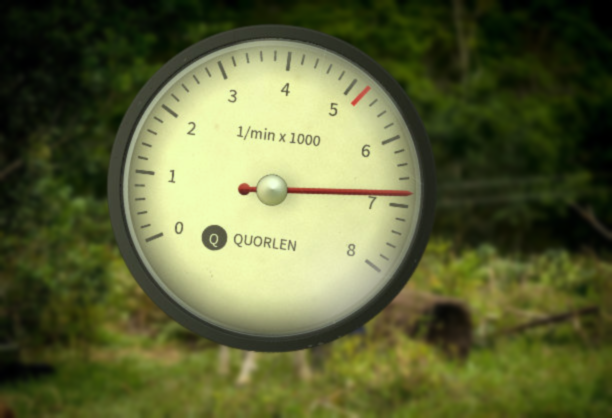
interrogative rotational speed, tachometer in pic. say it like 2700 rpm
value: 6800 rpm
